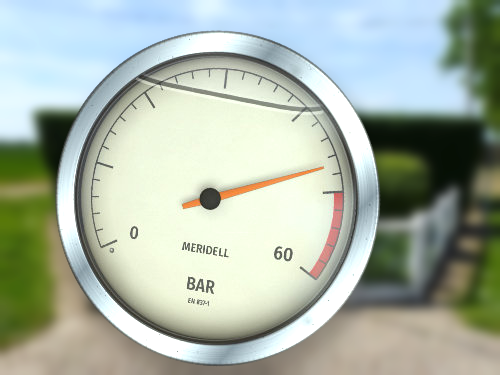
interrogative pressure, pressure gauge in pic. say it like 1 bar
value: 47 bar
